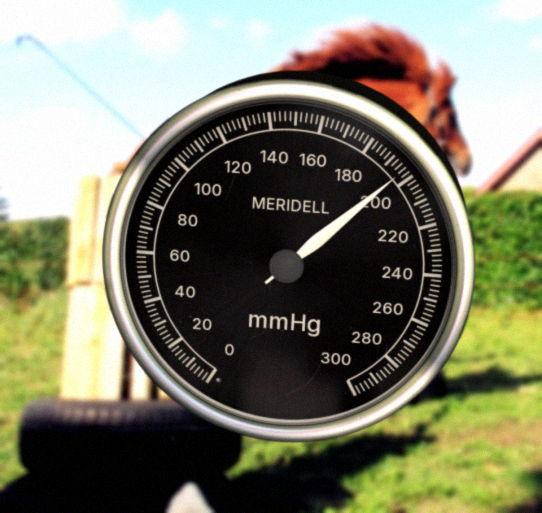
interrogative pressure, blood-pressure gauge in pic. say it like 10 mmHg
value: 196 mmHg
